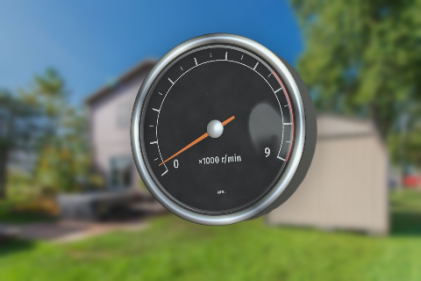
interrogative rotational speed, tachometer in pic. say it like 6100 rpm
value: 250 rpm
